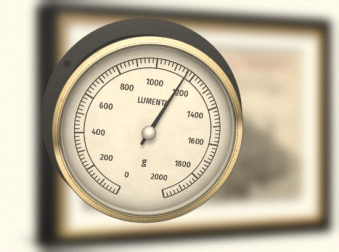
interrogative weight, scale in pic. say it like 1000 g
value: 1160 g
